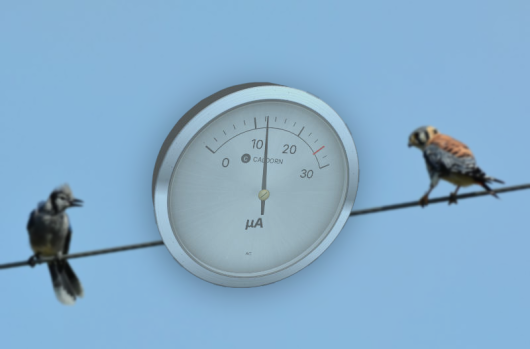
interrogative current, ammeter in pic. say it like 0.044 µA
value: 12 µA
